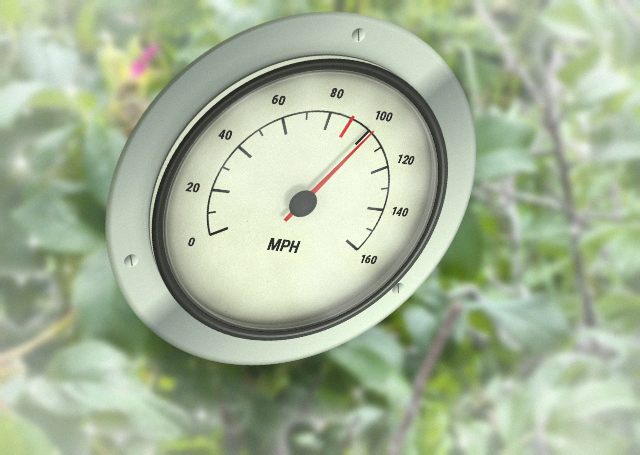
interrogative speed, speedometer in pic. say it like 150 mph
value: 100 mph
